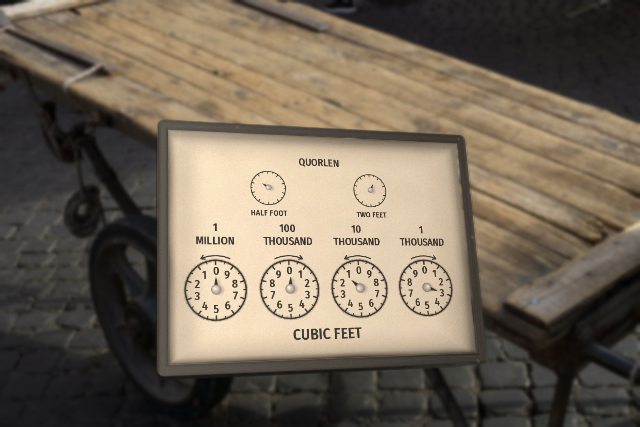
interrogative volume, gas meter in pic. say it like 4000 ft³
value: 1300 ft³
